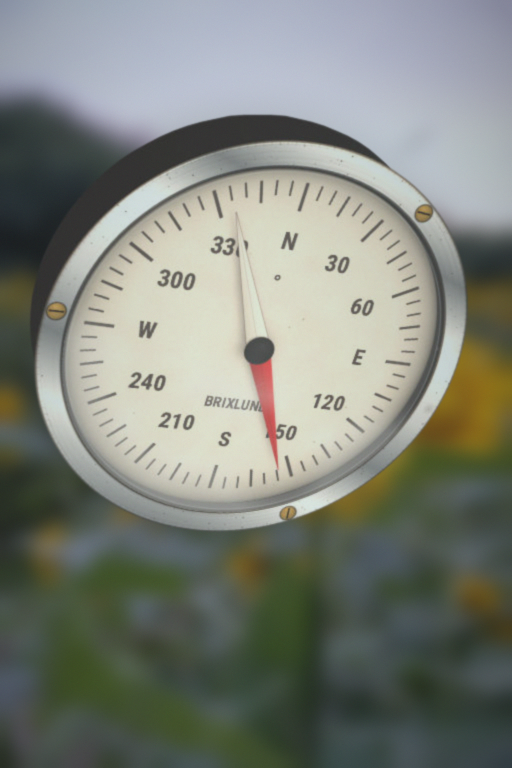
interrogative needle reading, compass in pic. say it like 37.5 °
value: 155 °
